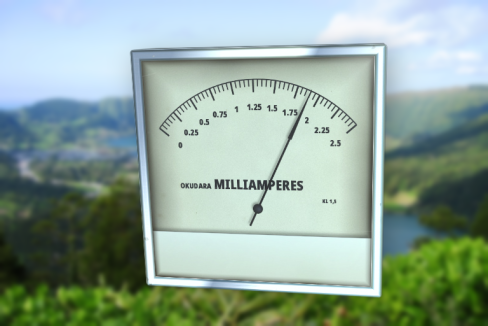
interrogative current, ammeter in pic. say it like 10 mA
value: 1.9 mA
